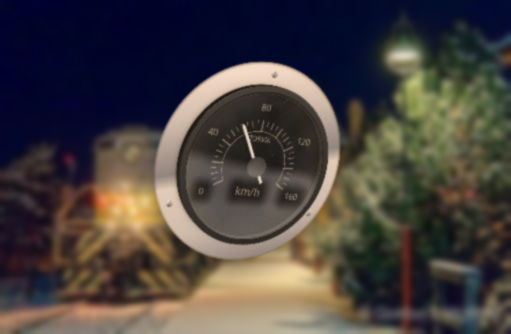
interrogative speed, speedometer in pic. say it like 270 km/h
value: 60 km/h
